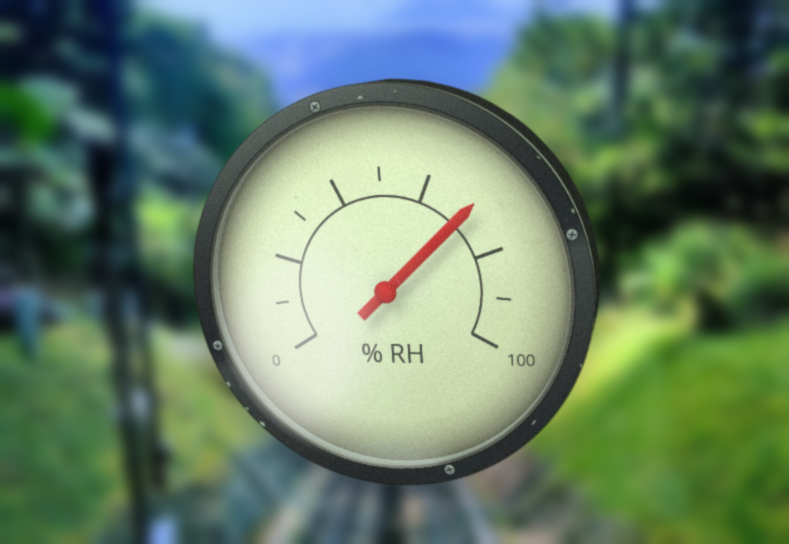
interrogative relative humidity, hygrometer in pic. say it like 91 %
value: 70 %
